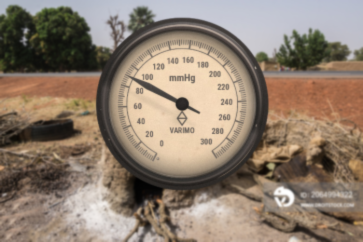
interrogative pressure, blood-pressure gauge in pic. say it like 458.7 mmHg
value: 90 mmHg
